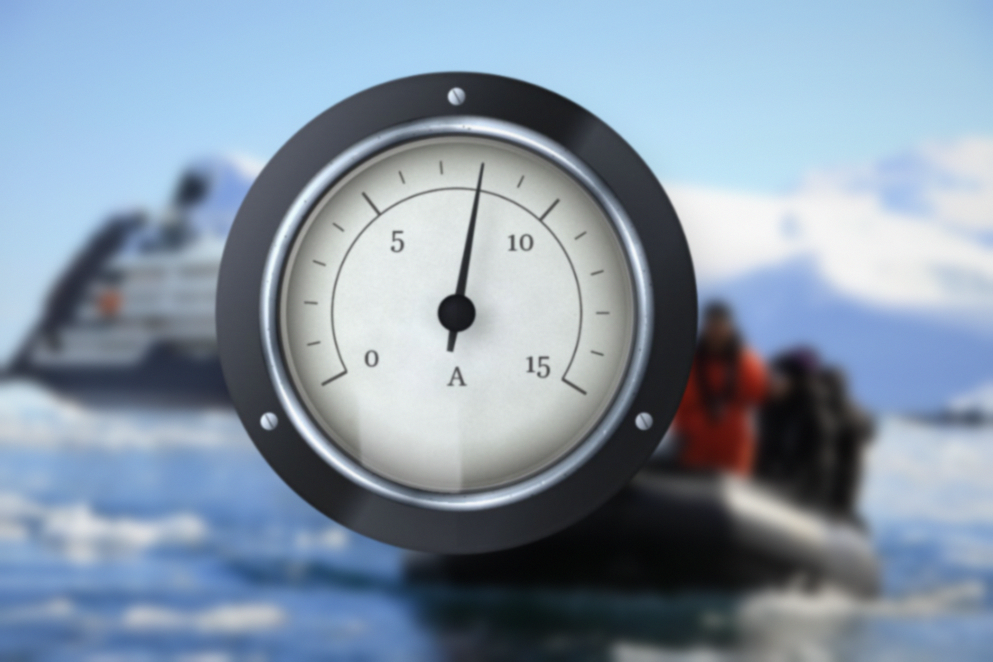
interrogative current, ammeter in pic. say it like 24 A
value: 8 A
